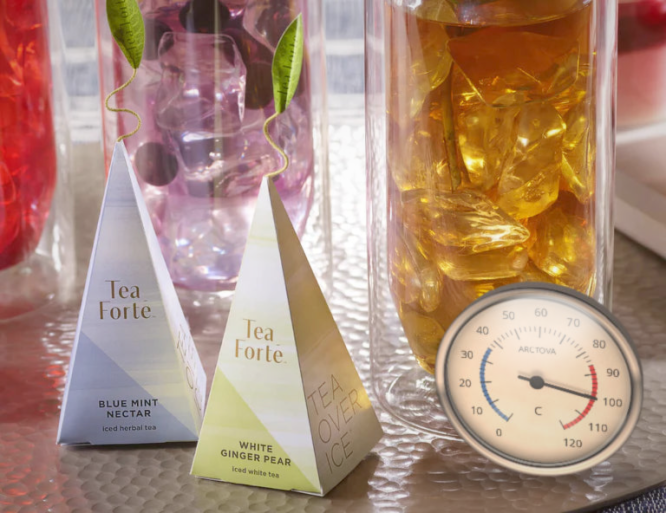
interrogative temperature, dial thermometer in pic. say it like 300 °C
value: 100 °C
